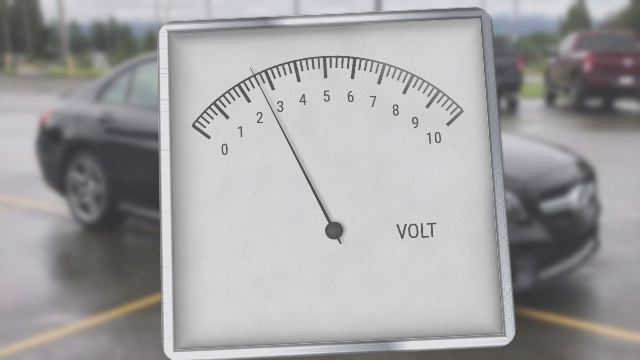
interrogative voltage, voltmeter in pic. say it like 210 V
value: 2.6 V
